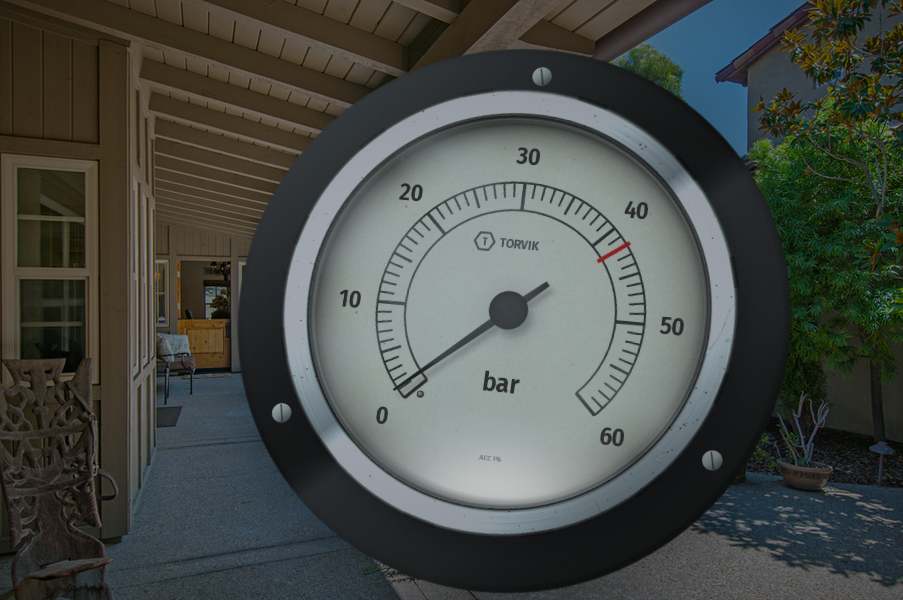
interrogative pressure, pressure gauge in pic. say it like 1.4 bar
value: 1 bar
